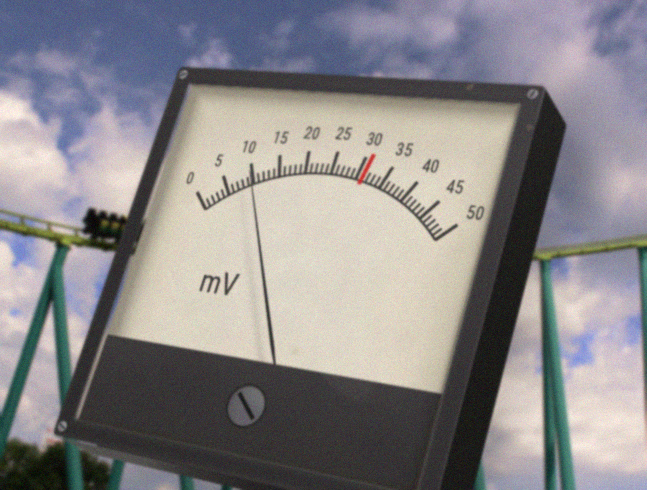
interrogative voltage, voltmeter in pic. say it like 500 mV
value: 10 mV
